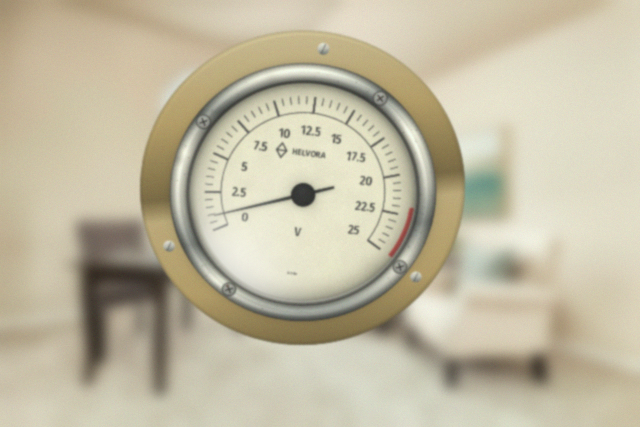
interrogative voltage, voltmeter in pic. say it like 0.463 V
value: 1 V
